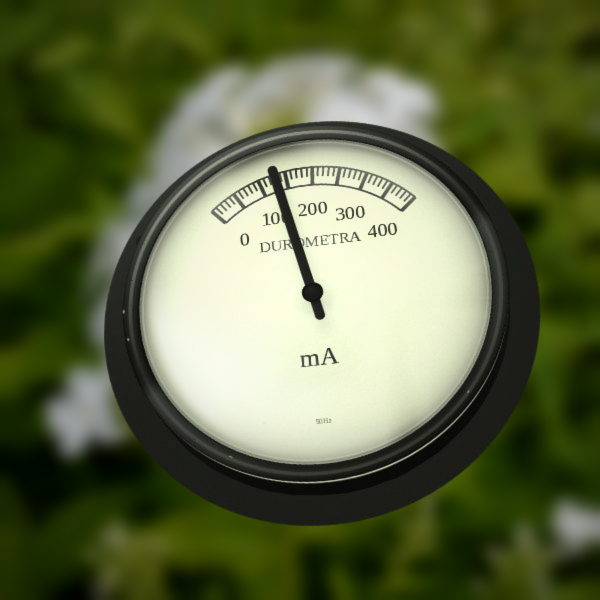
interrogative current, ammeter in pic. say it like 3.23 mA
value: 130 mA
